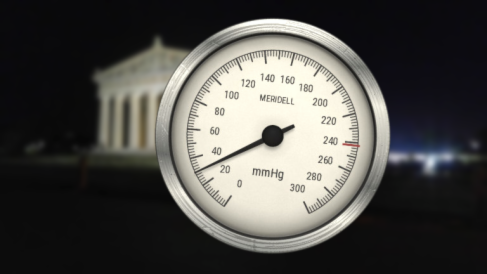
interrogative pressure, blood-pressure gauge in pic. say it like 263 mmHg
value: 30 mmHg
